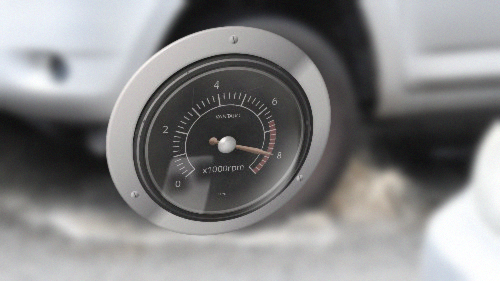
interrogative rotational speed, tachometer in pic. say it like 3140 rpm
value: 8000 rpm
